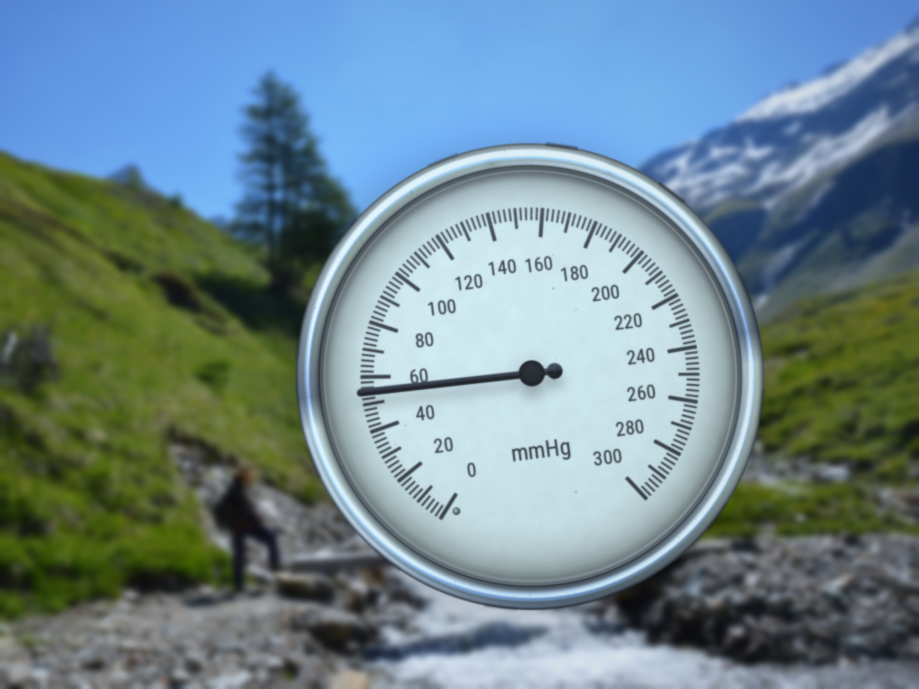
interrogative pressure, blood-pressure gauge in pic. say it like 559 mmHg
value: 54 mmHg
